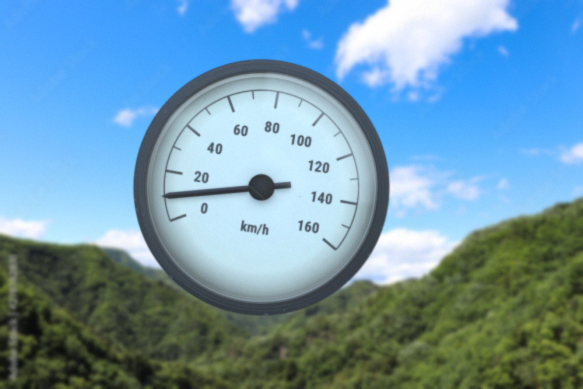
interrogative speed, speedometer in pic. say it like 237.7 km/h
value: 10 km/h
